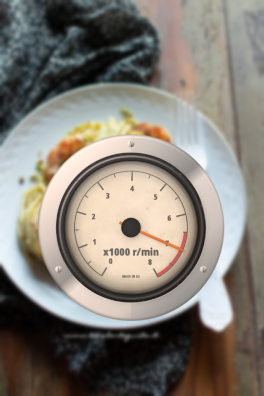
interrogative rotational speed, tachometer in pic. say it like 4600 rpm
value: 7000 rpm
